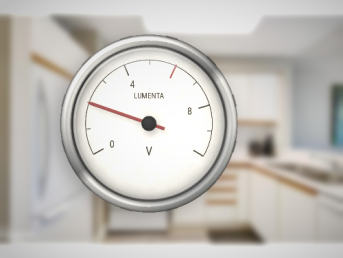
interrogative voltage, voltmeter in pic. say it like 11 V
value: 2 V
